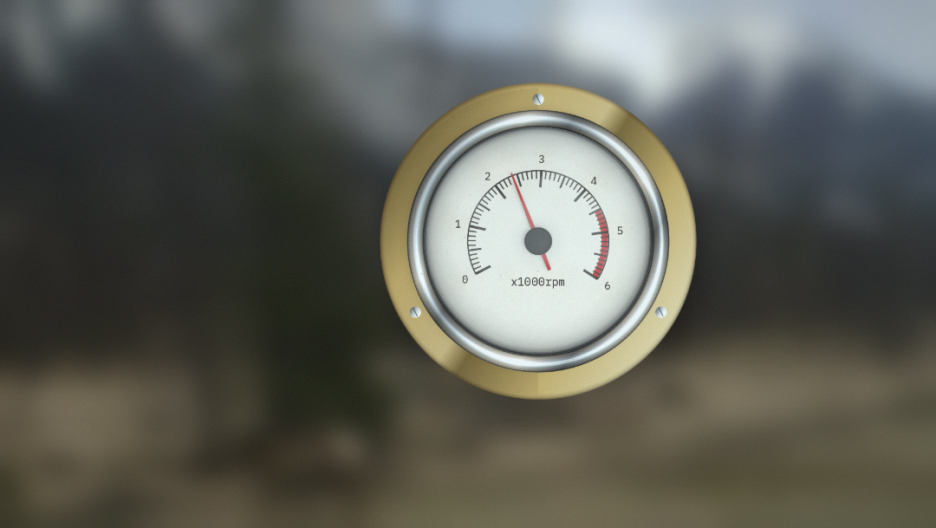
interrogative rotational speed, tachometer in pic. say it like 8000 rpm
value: 2400 rpm
